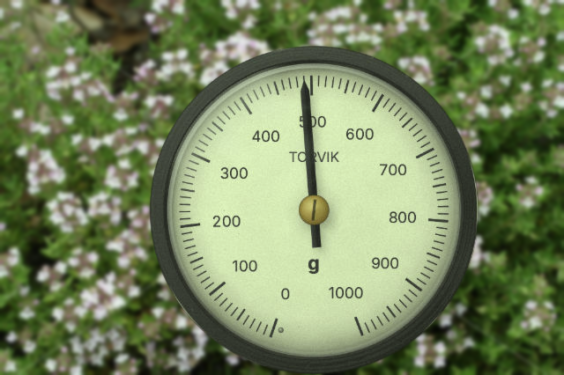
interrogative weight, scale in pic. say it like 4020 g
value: 490 g
